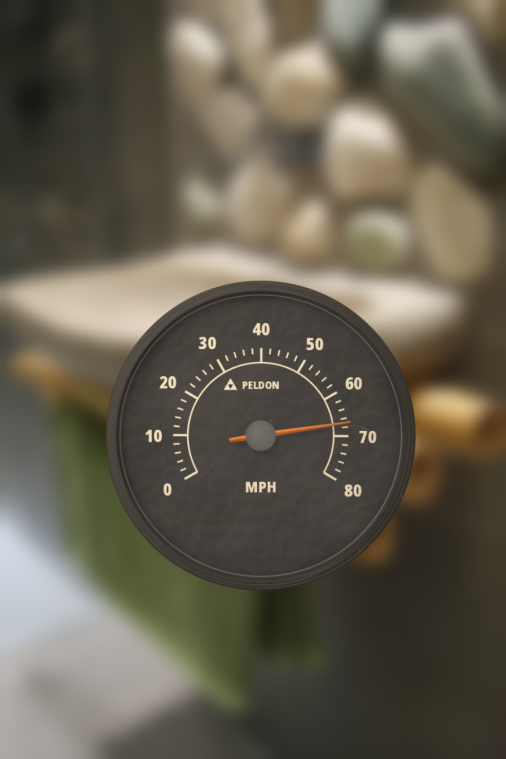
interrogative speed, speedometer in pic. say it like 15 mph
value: 67 mph
